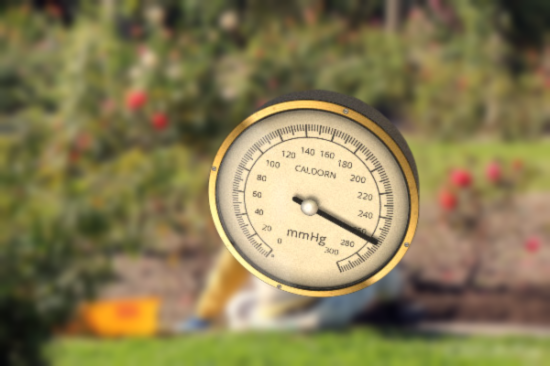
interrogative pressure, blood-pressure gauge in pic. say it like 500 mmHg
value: 260 mmHg
